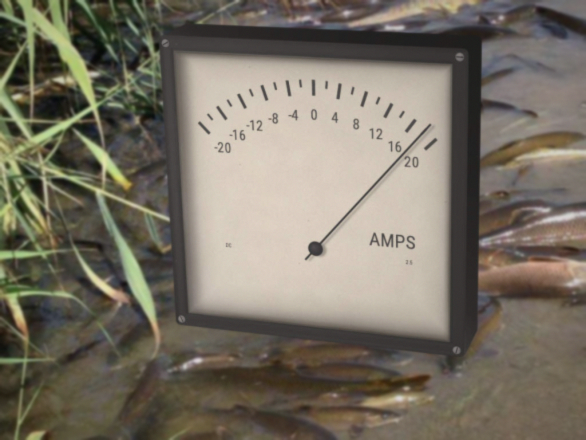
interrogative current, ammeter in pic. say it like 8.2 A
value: 18 A
